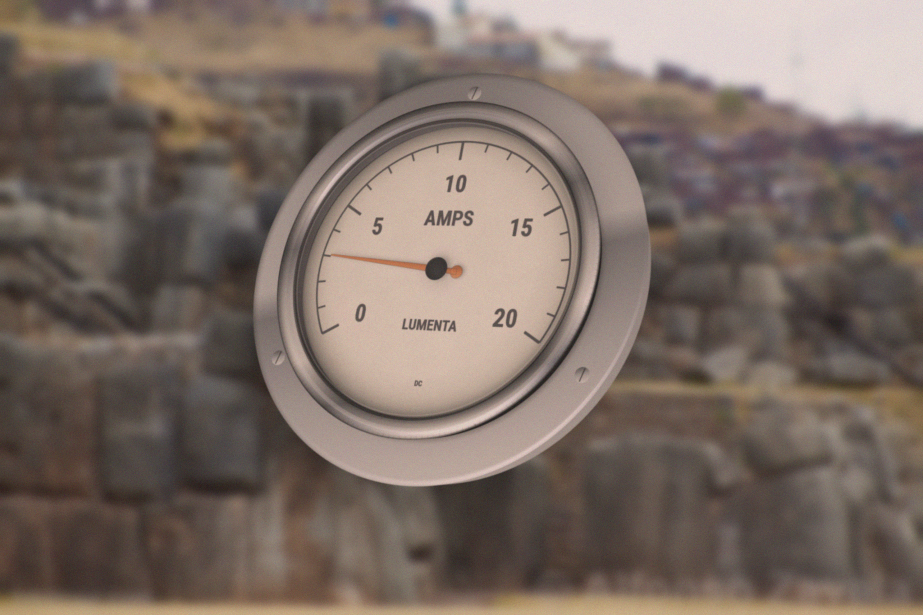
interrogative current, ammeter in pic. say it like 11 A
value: 3 A
